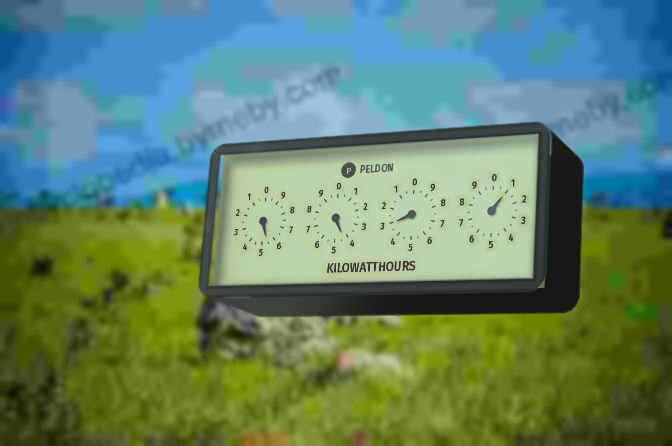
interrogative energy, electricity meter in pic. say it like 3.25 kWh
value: 5431 kWh
